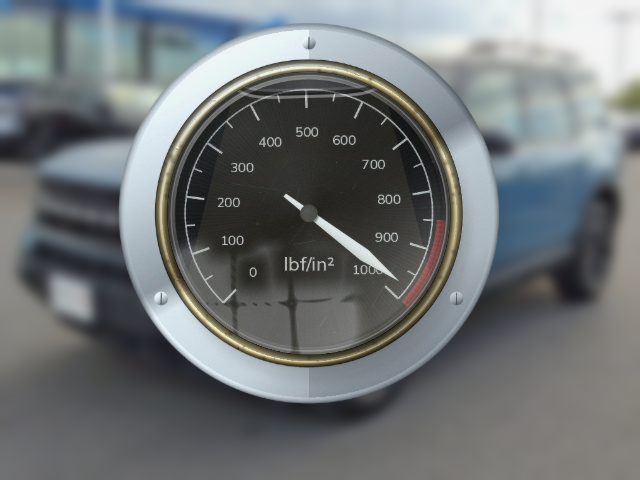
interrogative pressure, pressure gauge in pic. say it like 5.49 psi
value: 975 psi
